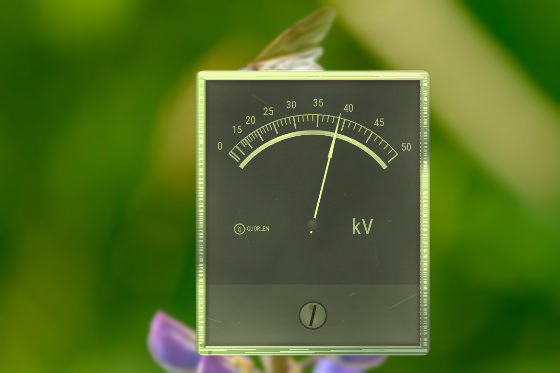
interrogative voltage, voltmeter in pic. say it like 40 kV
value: 39 kV
